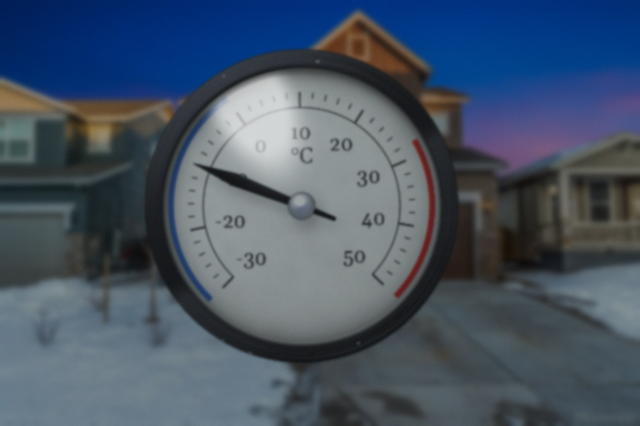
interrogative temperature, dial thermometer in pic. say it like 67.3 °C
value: -10 °C
